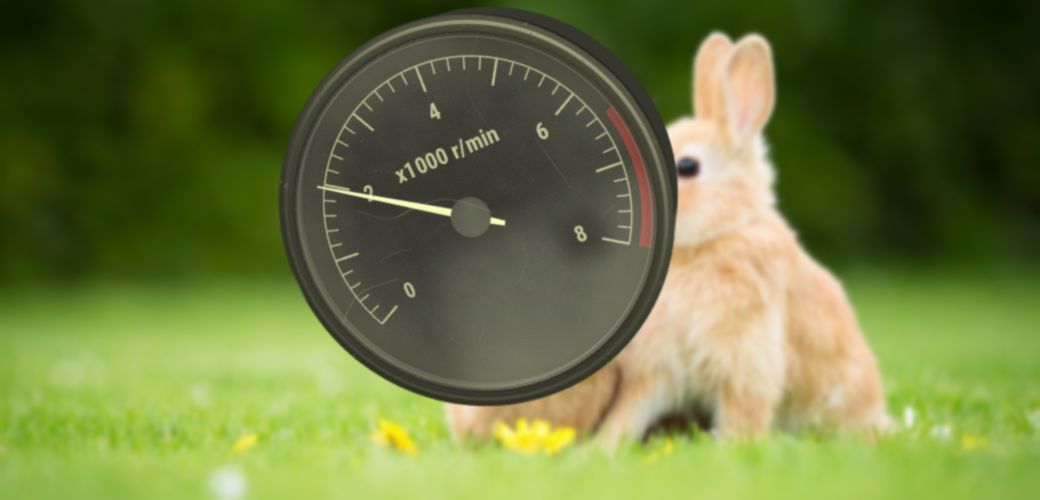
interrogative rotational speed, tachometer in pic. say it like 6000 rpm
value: 2000 rpm
